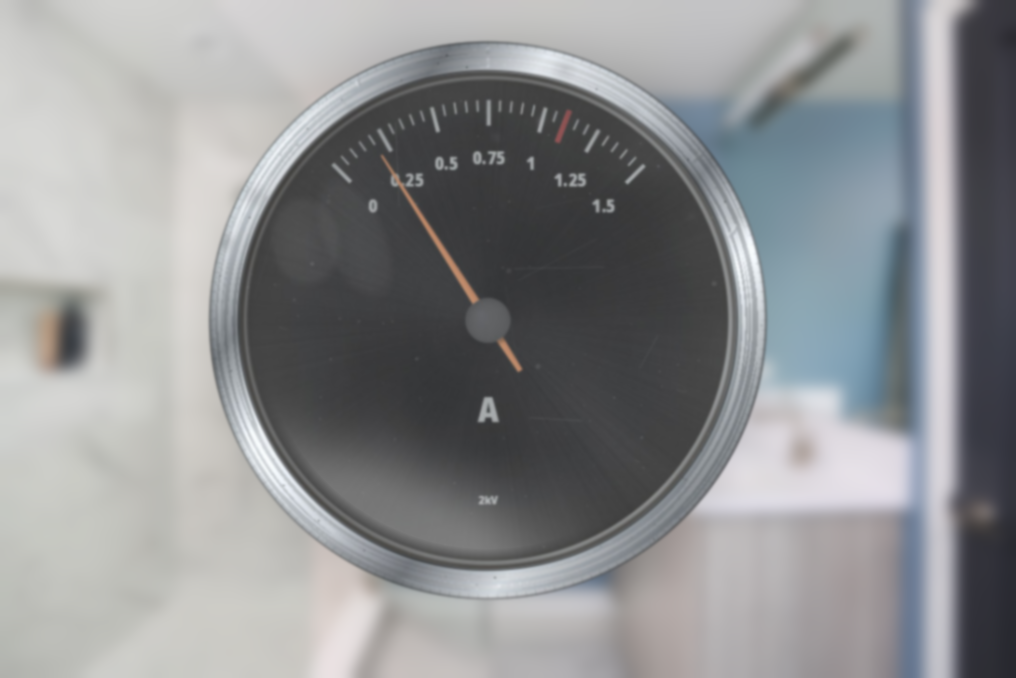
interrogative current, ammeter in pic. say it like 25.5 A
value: 0.2 A
